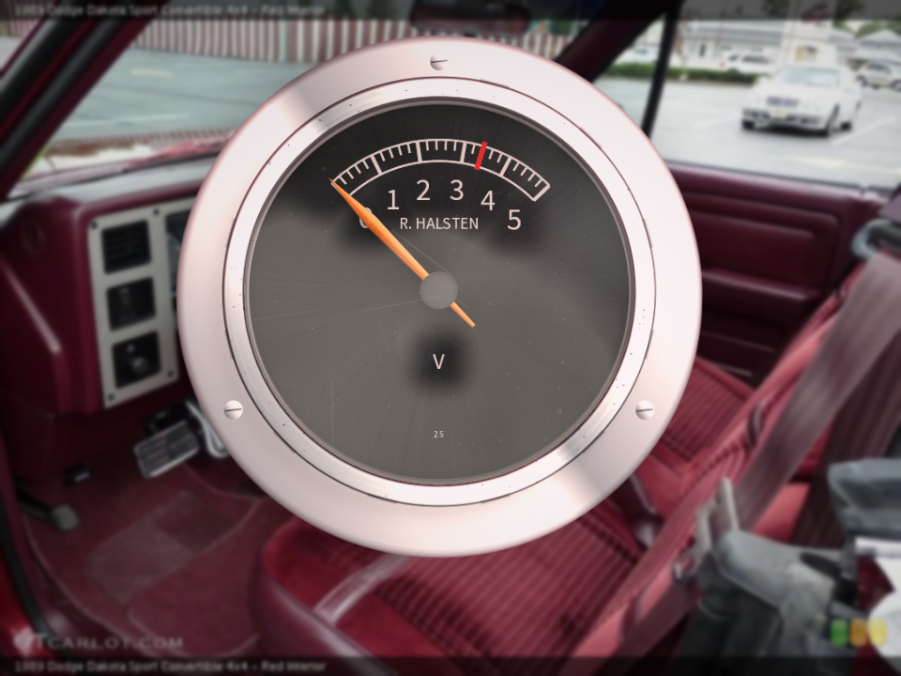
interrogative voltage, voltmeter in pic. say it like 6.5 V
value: 0 V
